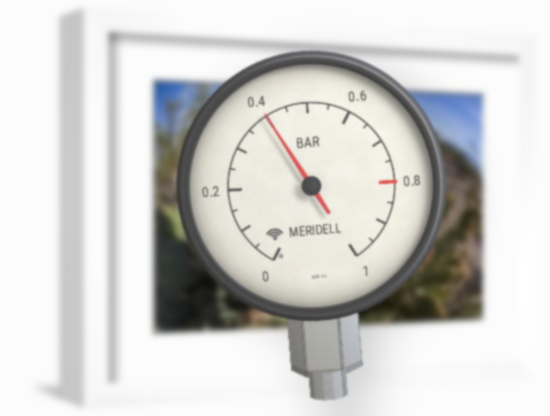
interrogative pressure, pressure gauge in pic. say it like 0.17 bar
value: 0.4 bar
